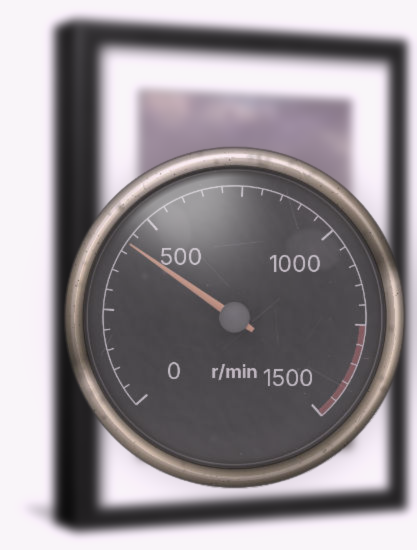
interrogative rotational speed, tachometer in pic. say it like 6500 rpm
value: 425 rpm
